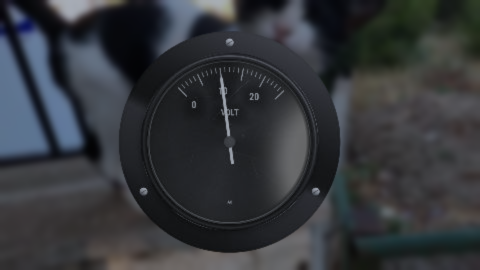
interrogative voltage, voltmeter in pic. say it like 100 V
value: 10 V
